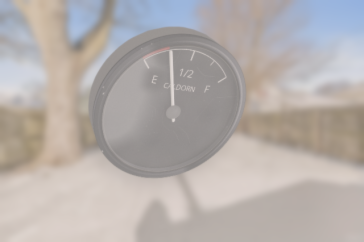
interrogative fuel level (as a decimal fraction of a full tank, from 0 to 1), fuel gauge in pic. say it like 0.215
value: 0.25
